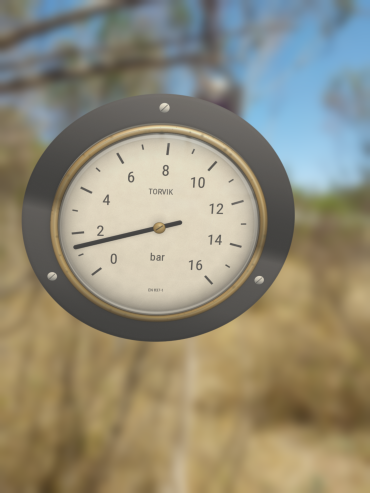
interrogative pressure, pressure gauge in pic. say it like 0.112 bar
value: 1.5 bar
